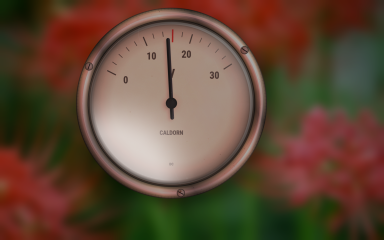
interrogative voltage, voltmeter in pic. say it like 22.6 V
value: 15 V
